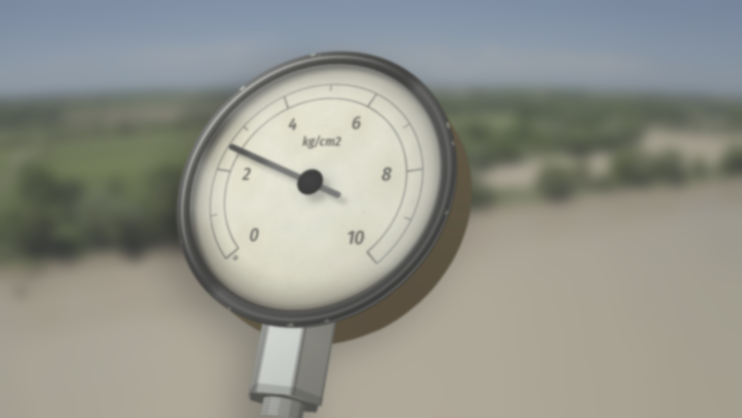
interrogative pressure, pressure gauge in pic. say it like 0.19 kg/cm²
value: 2.5 kg/cm²
